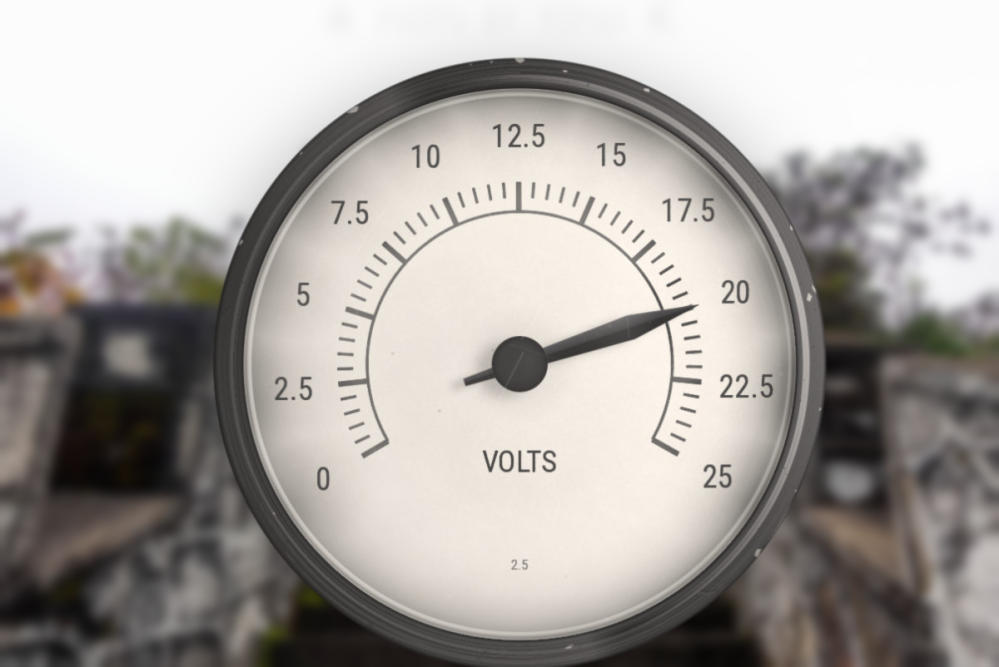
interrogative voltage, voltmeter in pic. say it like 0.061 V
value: 20 V
